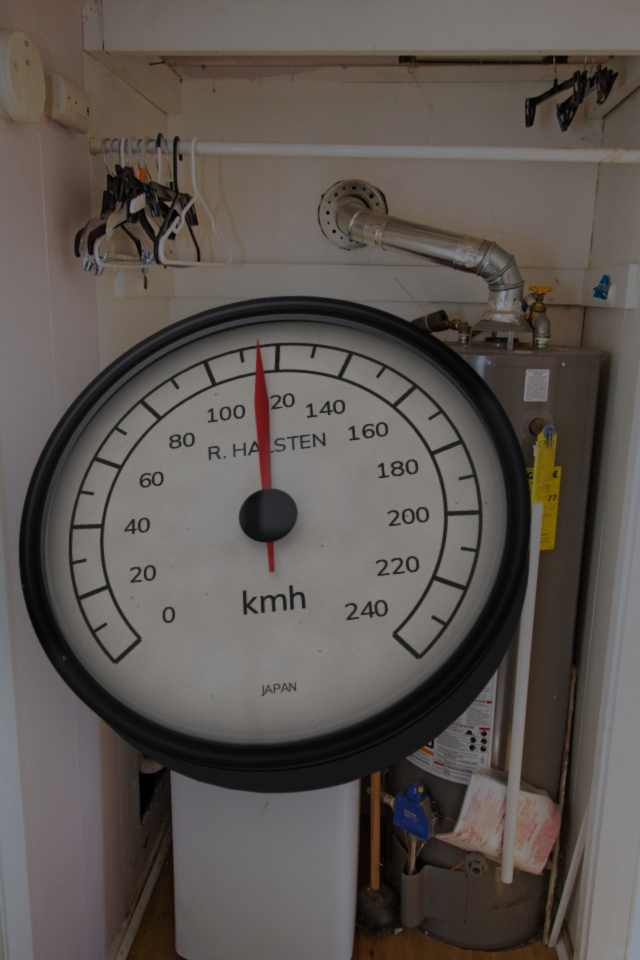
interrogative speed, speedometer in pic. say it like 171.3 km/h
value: 115 km/h
